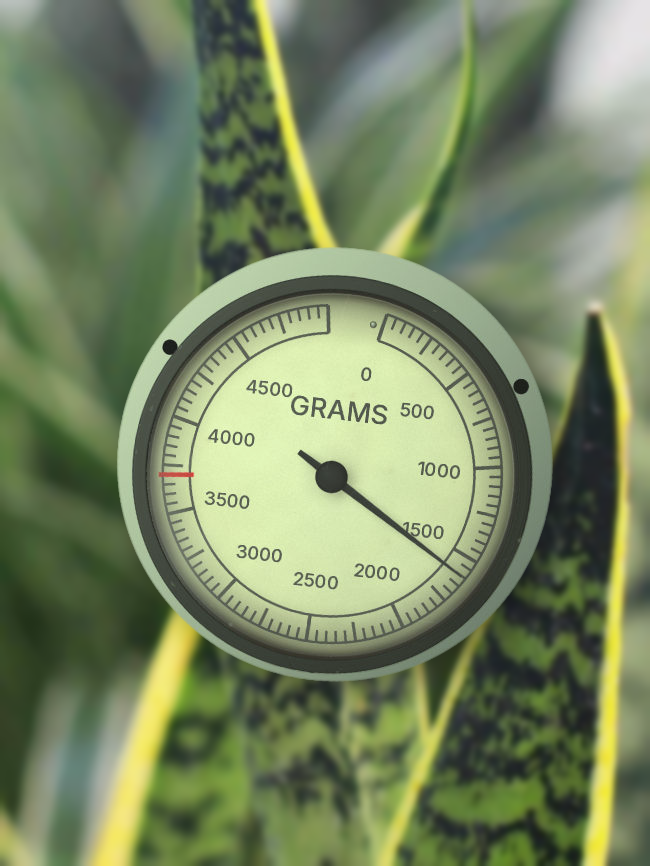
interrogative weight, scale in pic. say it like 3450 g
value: 1600 g
